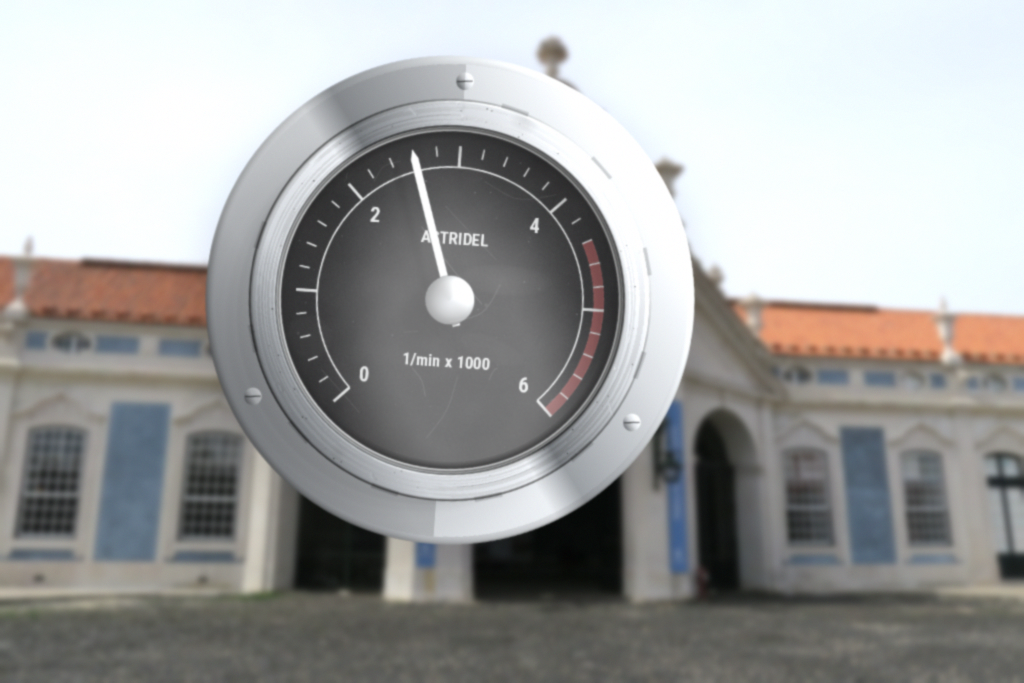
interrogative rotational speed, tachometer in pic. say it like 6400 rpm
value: 2600 rpm
